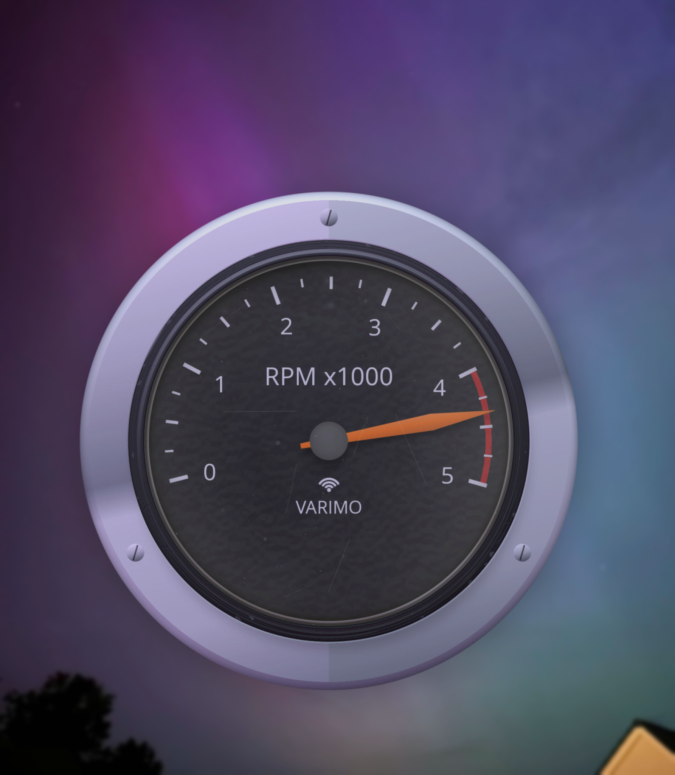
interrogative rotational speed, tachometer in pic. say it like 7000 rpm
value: 4375 rpm
